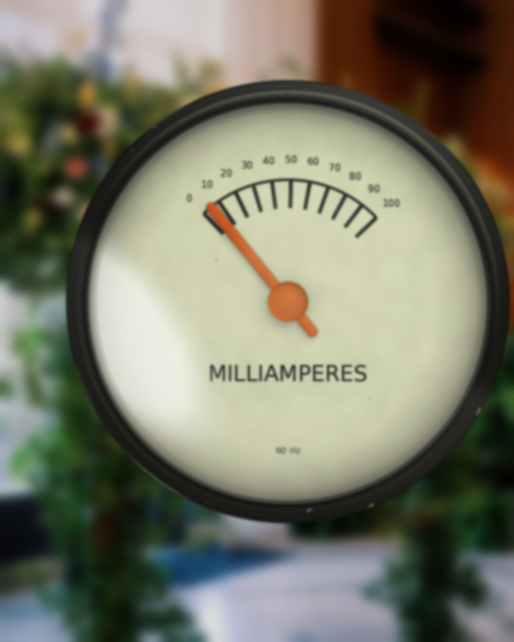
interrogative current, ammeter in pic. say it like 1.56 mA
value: 5 mA
